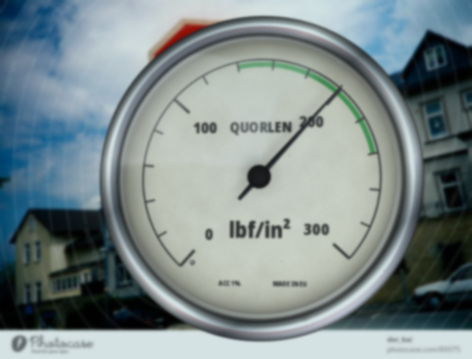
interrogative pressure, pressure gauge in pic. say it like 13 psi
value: 200 psi
